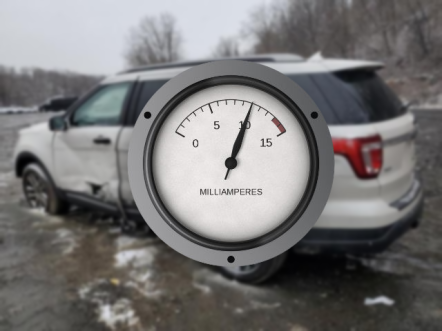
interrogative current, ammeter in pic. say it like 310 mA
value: 10 mA
